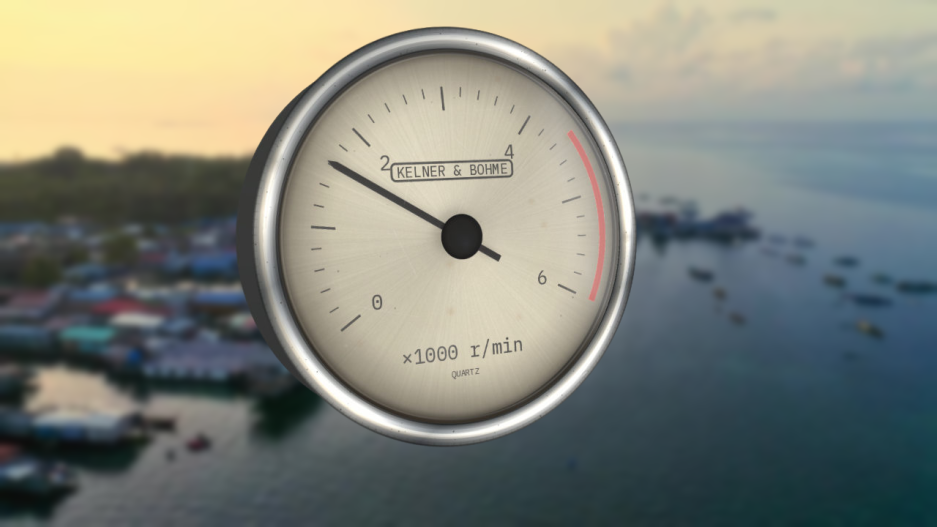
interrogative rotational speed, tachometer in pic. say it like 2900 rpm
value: 1600 rpm
